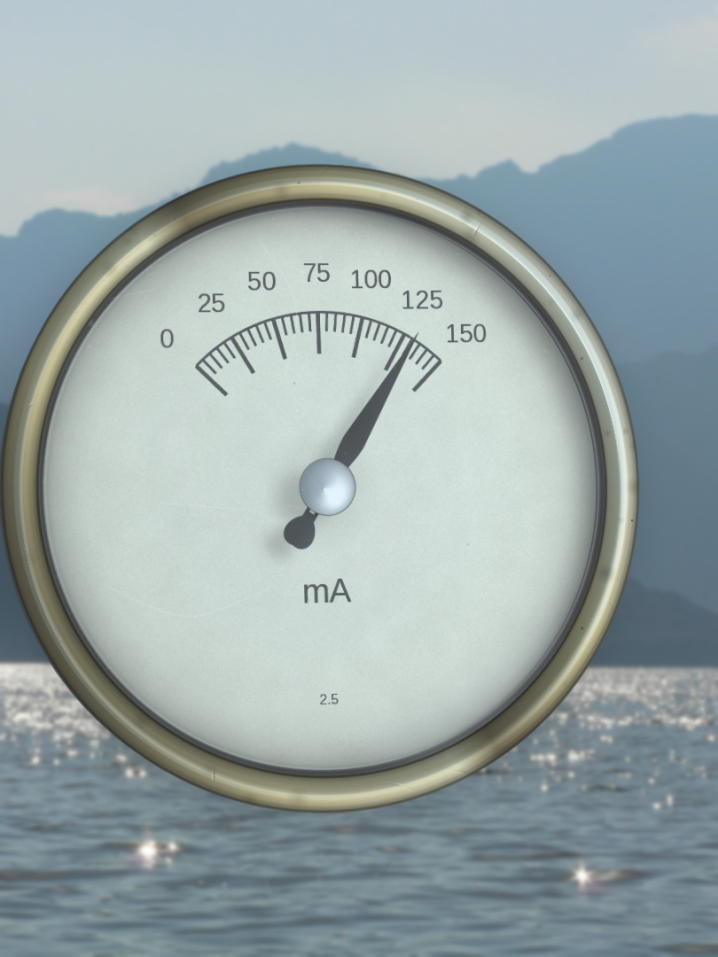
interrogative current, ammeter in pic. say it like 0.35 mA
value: 130 mA
